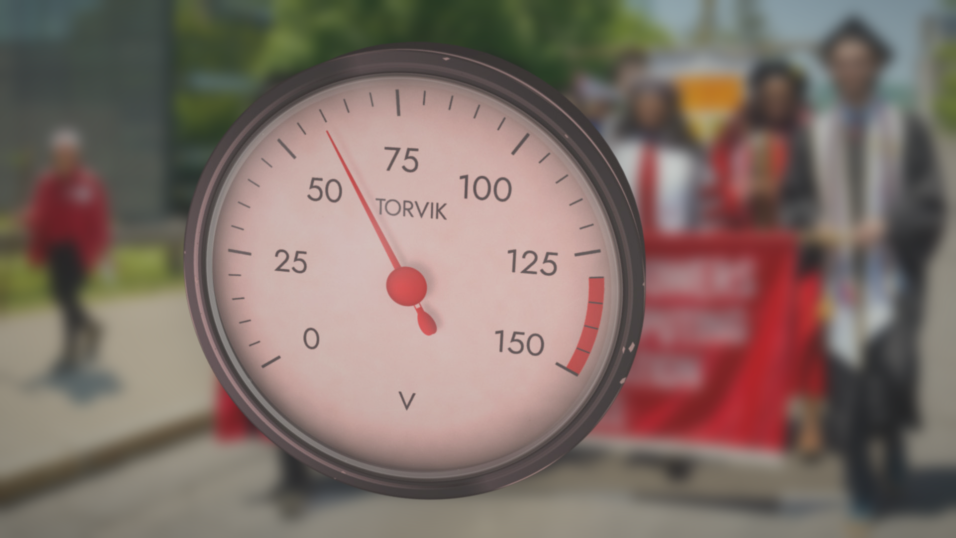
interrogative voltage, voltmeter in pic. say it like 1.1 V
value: 60 V
